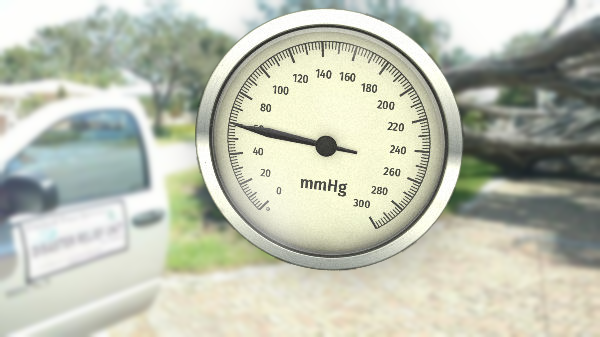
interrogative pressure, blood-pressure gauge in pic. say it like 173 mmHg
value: 60 mmHg
